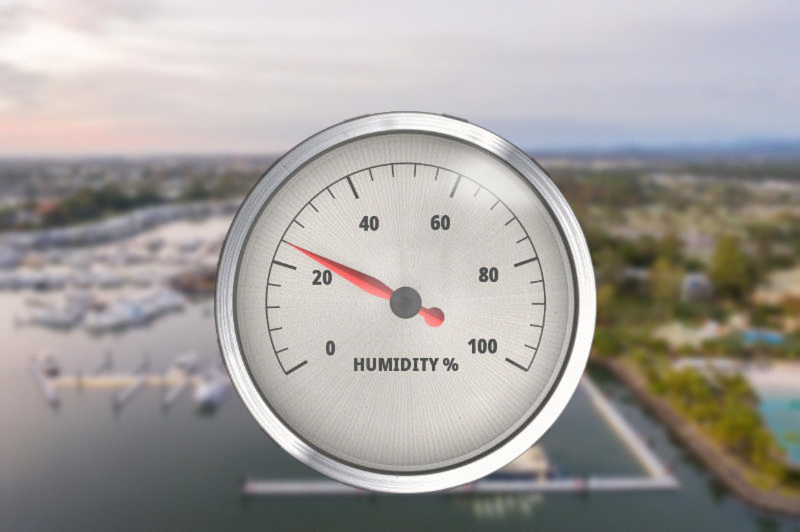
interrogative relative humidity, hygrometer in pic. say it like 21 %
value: 24 %
